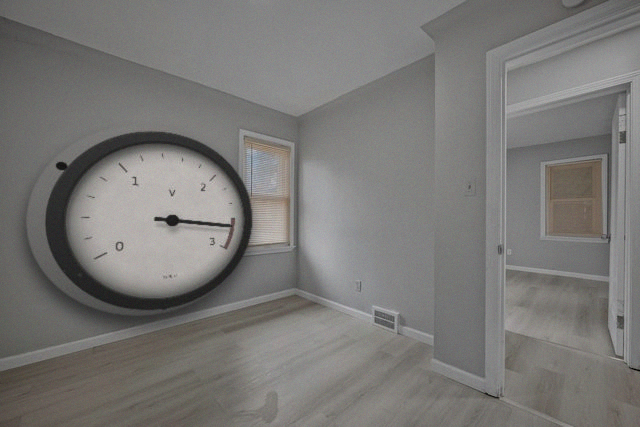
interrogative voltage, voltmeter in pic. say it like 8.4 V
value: 2.7 V
